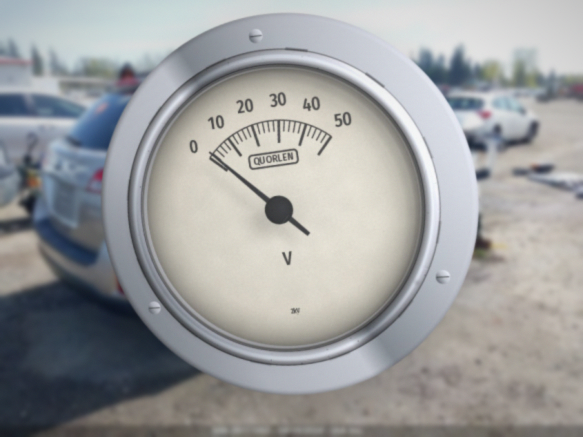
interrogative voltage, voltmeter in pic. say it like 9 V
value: 2 V
